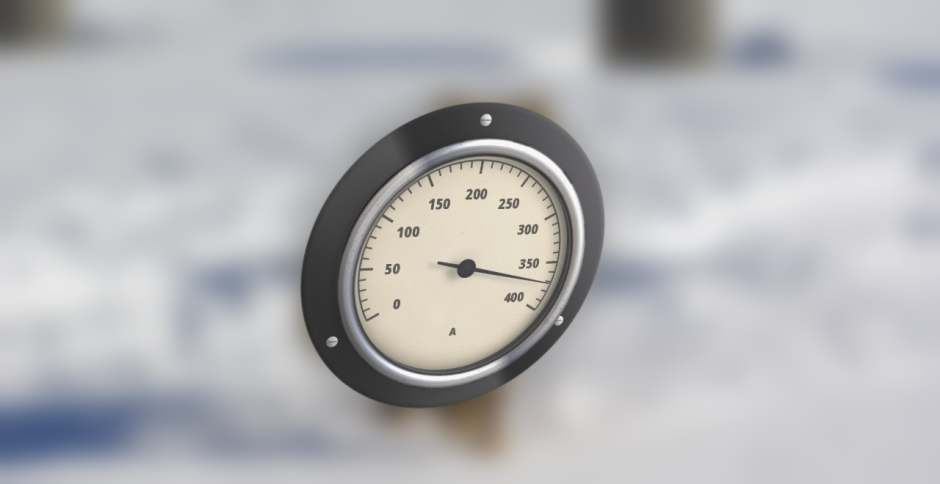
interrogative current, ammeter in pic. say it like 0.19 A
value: 370 A
